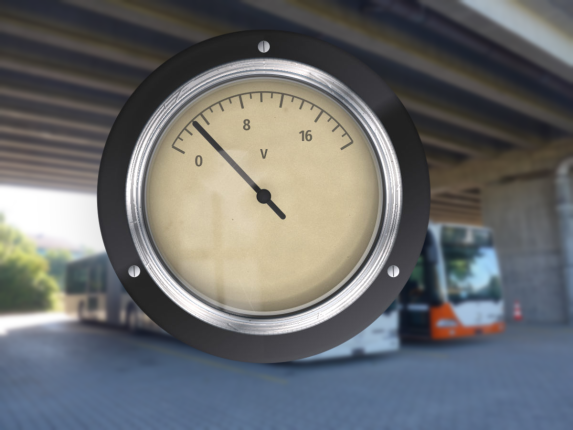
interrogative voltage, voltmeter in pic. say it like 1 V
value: 3 V
